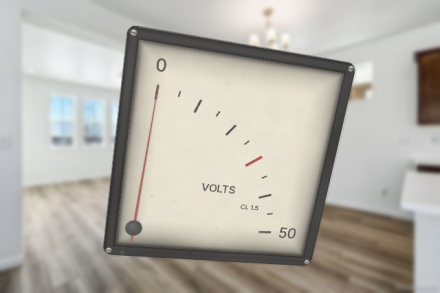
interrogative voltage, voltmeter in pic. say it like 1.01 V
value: 0 V
